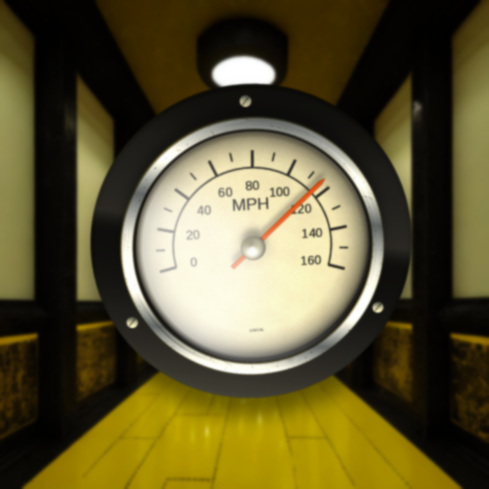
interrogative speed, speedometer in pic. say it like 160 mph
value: 115 mph
